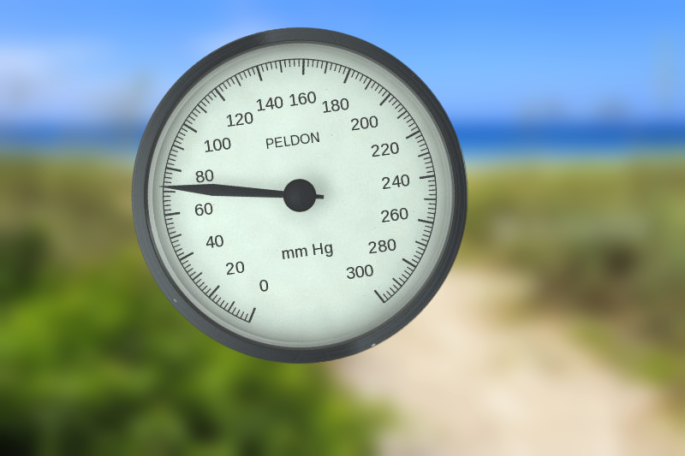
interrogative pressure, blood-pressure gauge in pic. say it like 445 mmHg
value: 72 mmHg
